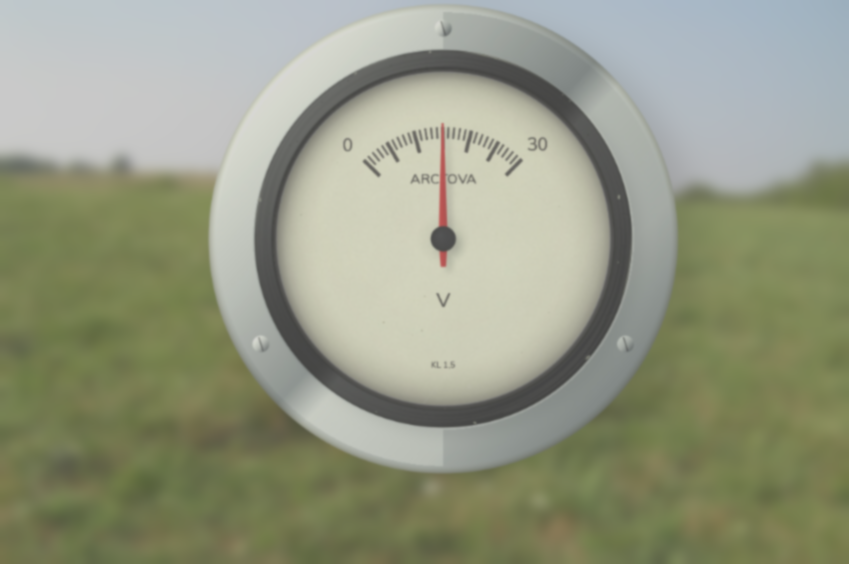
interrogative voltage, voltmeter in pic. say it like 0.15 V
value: 15 V
